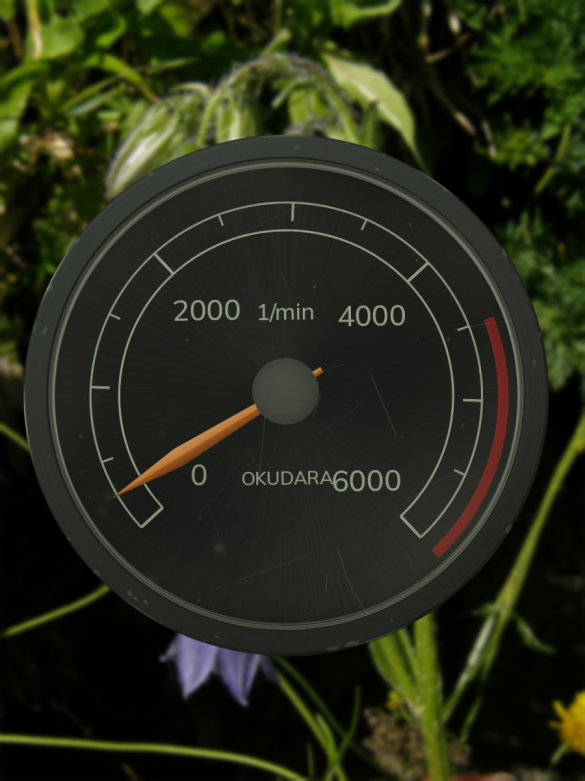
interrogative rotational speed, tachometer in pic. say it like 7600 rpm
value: 250 rpm
